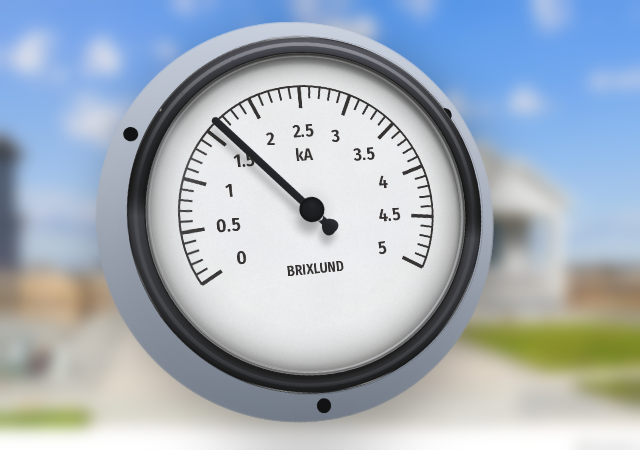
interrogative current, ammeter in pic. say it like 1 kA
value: 1.6 kA
